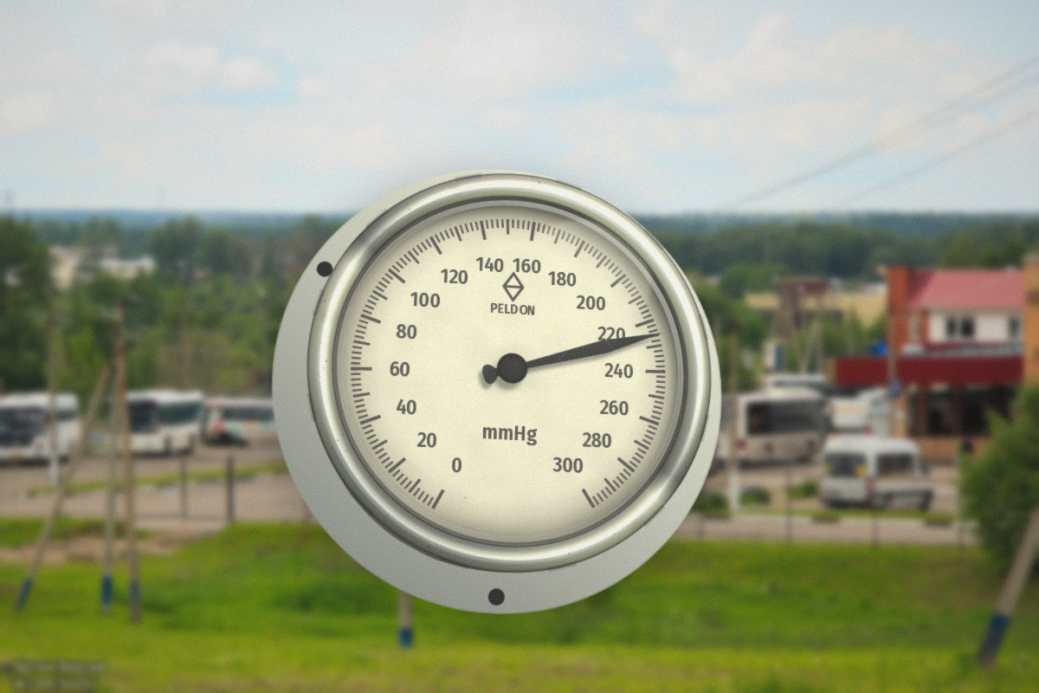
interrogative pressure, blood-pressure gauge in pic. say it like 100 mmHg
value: 226 mmHg
